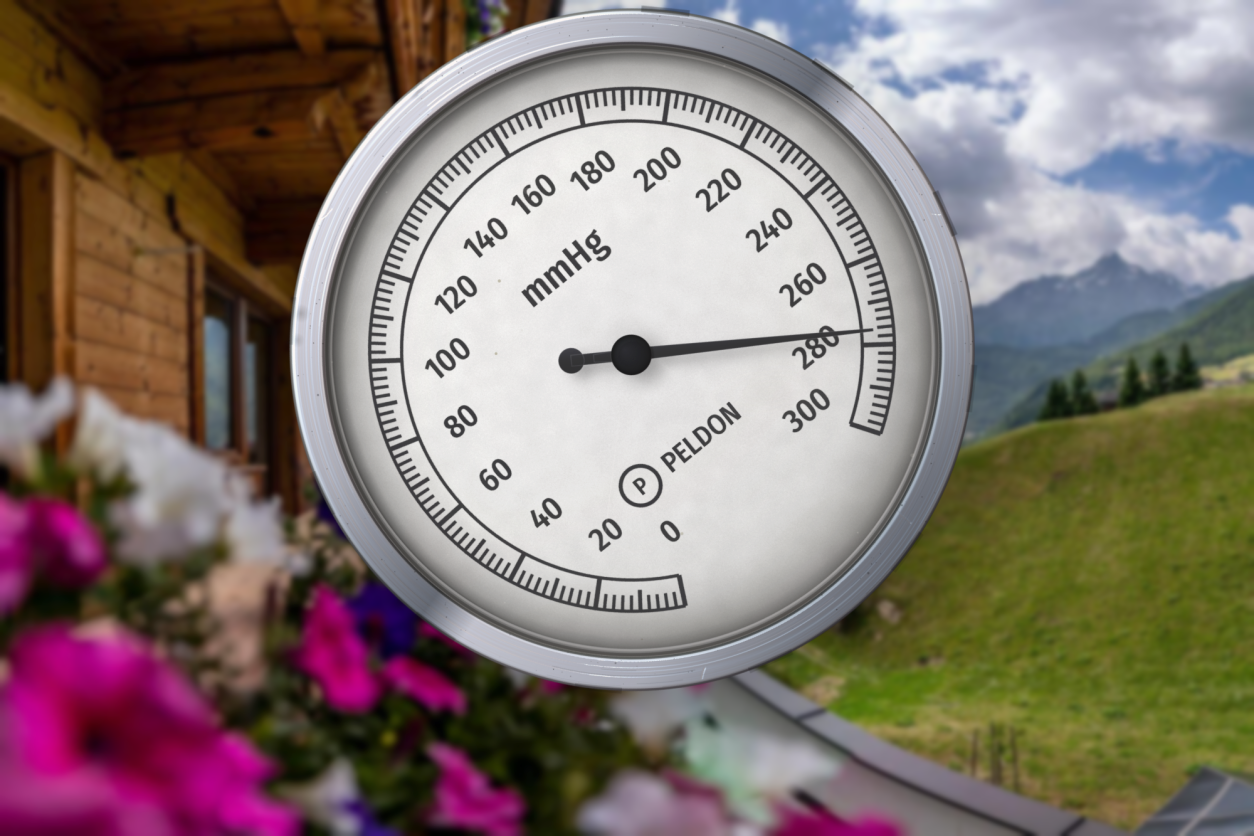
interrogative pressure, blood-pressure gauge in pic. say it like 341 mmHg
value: 276 mmHg
